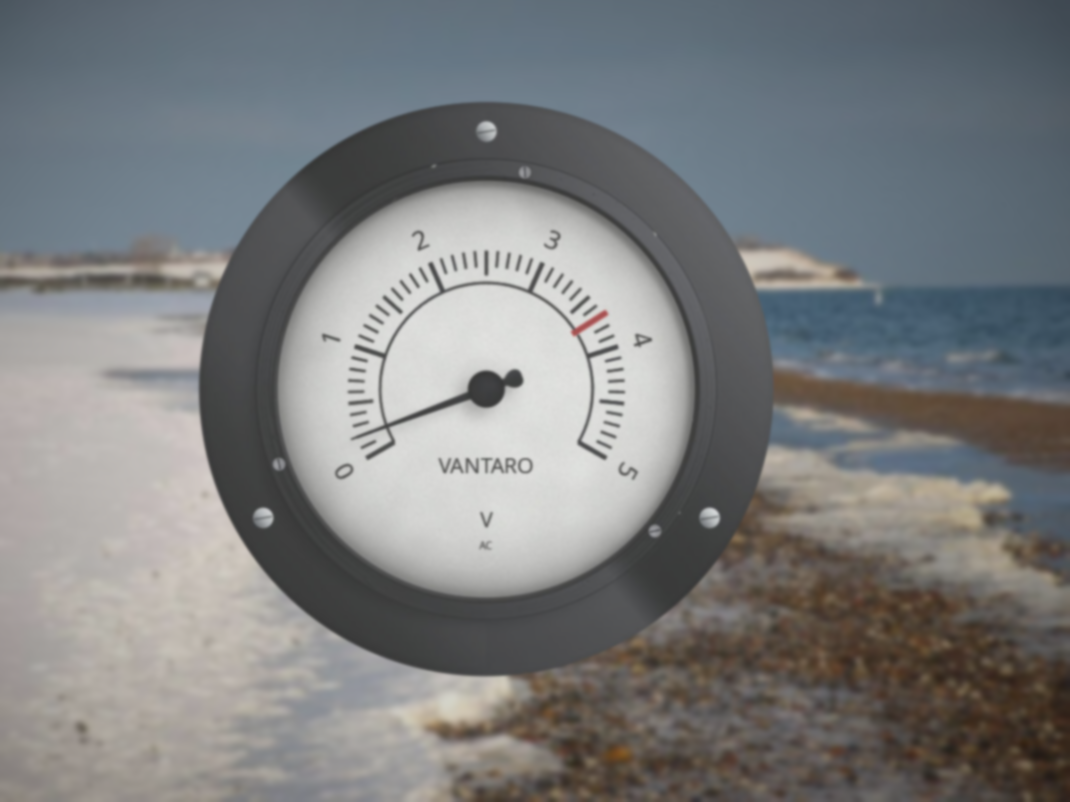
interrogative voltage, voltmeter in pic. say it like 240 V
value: 0.2 V
